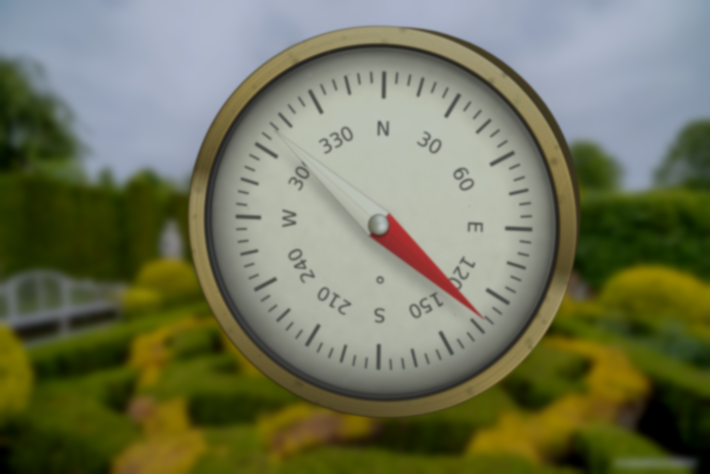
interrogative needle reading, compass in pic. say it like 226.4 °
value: 130 °
